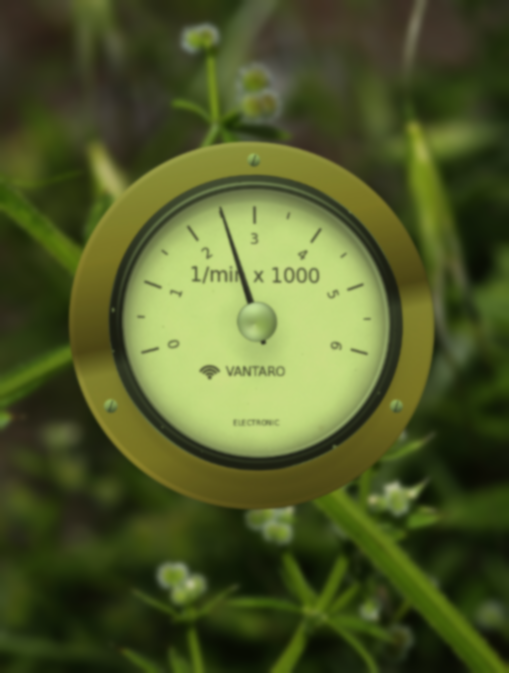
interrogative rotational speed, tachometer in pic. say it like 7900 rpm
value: 2500 rpm
